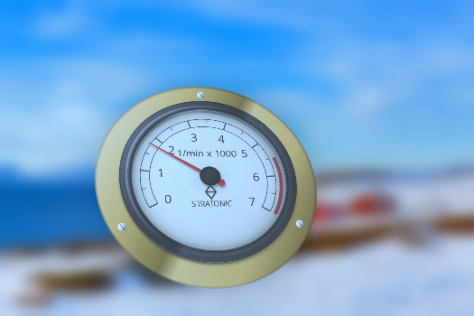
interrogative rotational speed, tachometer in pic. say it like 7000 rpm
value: 1750 rpm
